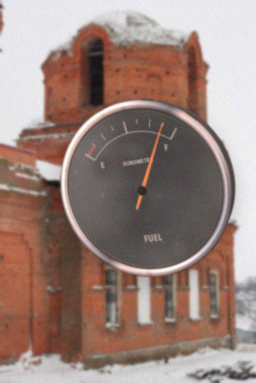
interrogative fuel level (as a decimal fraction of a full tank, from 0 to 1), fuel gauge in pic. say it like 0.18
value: 0.875
